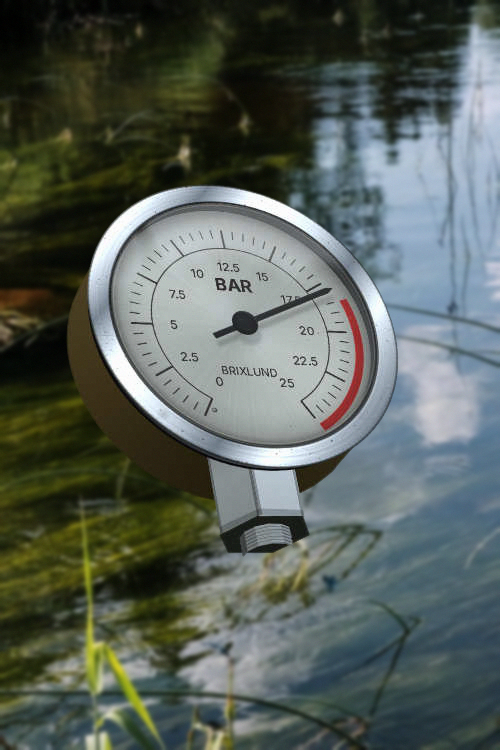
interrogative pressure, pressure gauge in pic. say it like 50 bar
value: 18 bar
